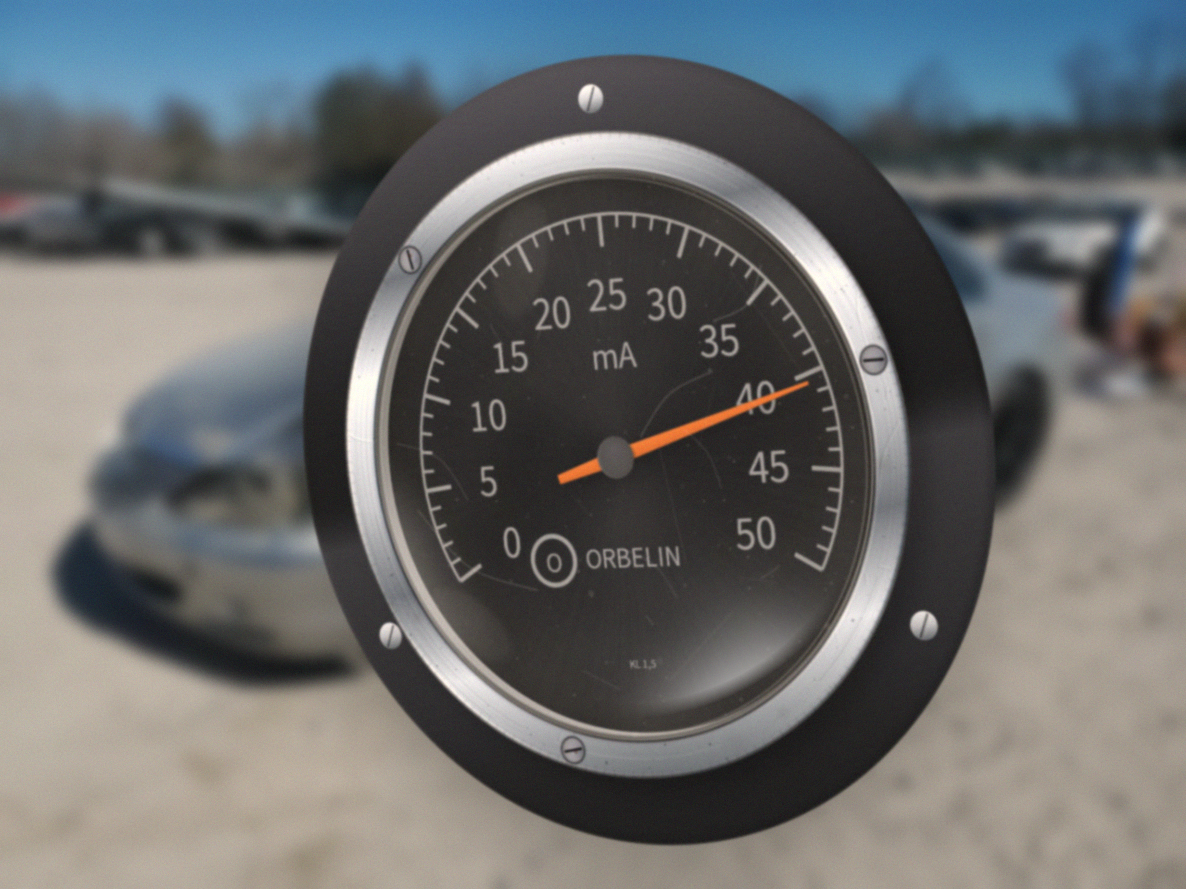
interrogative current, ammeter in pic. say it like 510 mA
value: 40.5 mA
